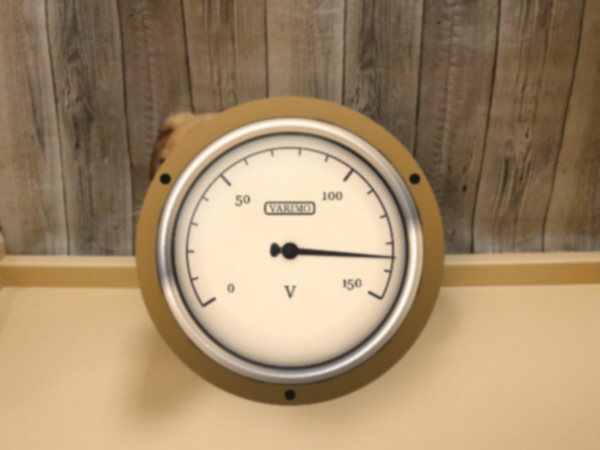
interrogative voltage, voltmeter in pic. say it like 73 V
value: 135 V
